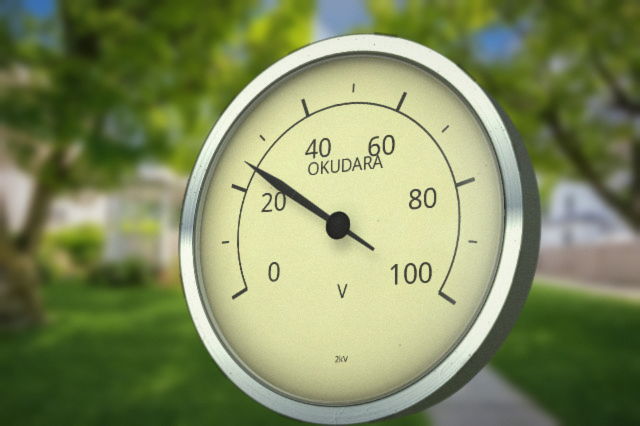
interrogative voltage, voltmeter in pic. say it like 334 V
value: 25 V
